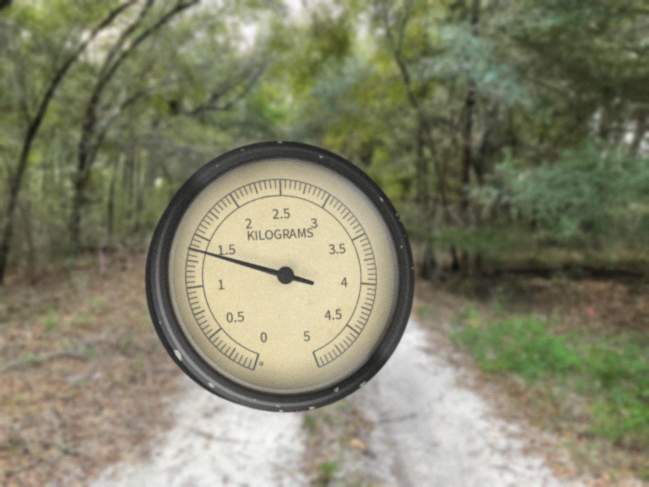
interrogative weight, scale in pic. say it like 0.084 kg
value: 1.35 kg
